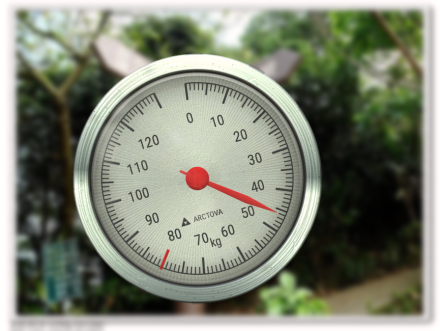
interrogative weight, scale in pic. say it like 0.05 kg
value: 46 kg
